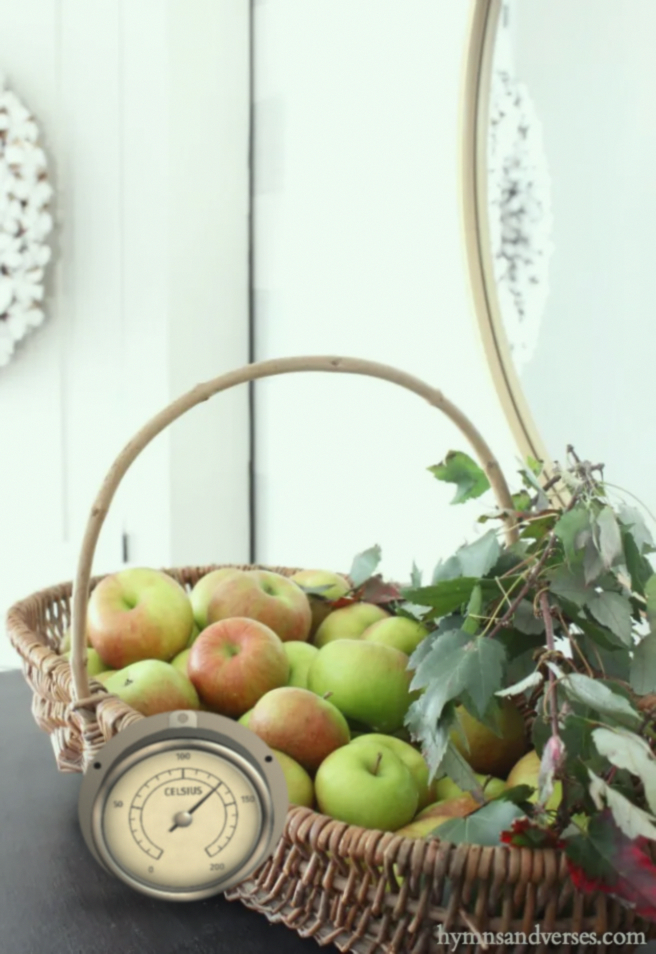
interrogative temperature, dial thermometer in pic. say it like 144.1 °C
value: 130 °C
